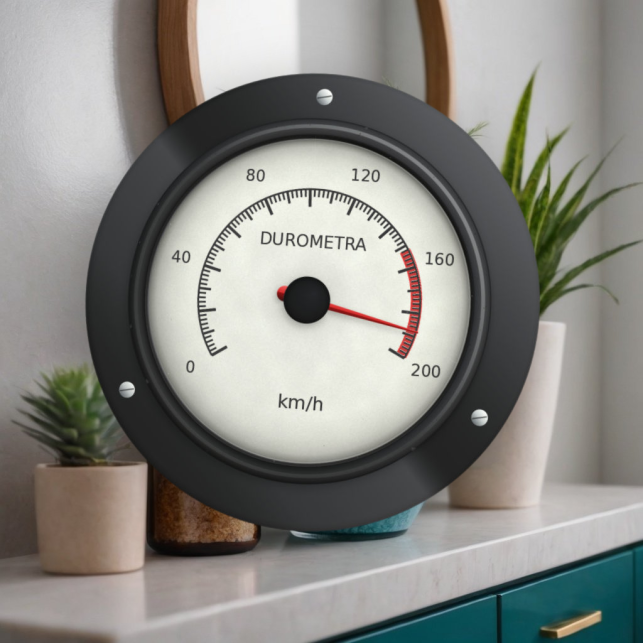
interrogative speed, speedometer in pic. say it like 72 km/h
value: 188 km/h
